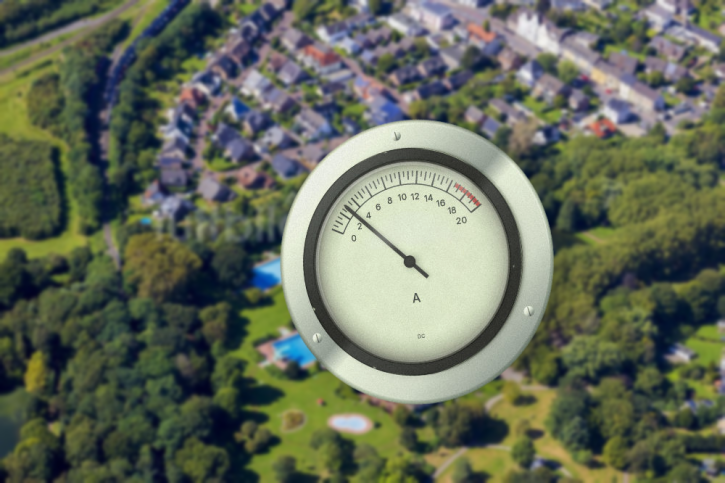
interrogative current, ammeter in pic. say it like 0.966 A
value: 3 A
